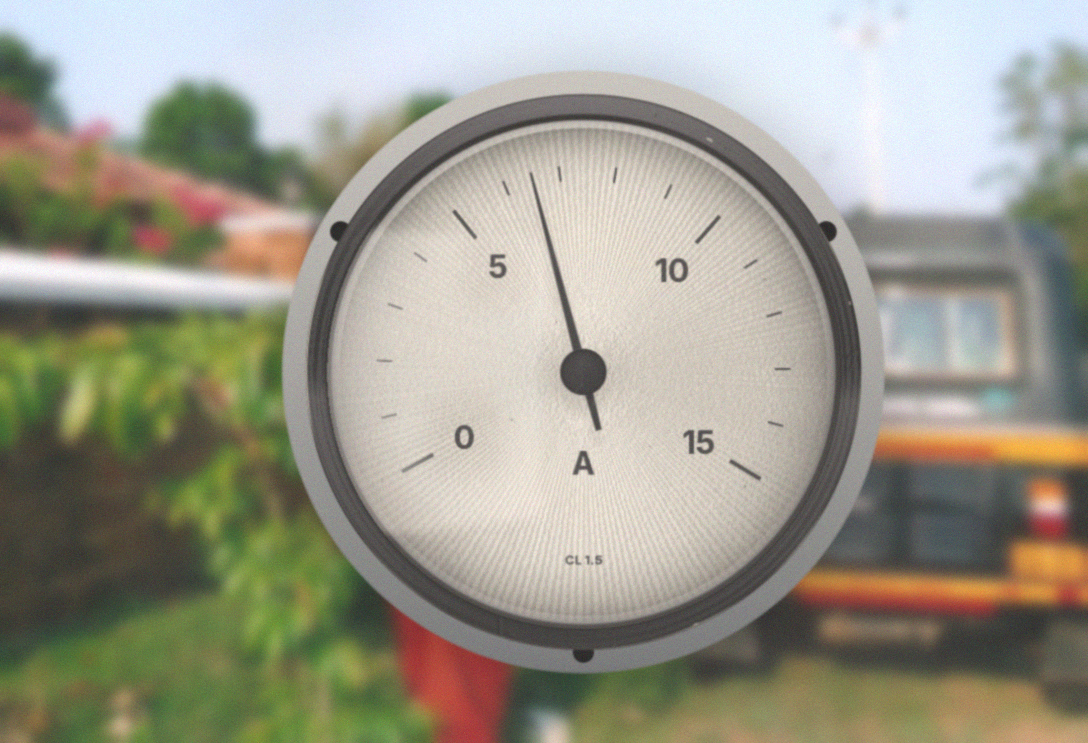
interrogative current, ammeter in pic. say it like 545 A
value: 6.5 A
